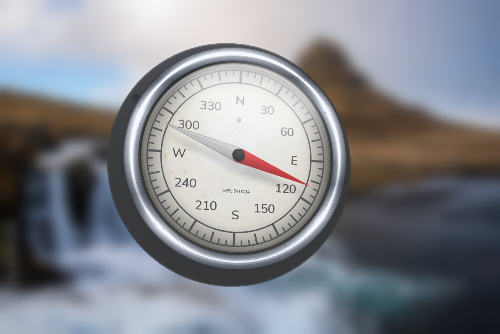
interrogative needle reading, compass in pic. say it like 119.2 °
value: 110 °
